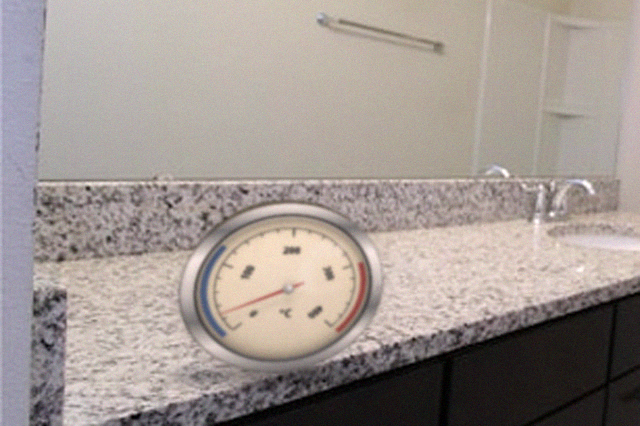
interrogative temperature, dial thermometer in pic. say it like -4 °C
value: 30 °C
